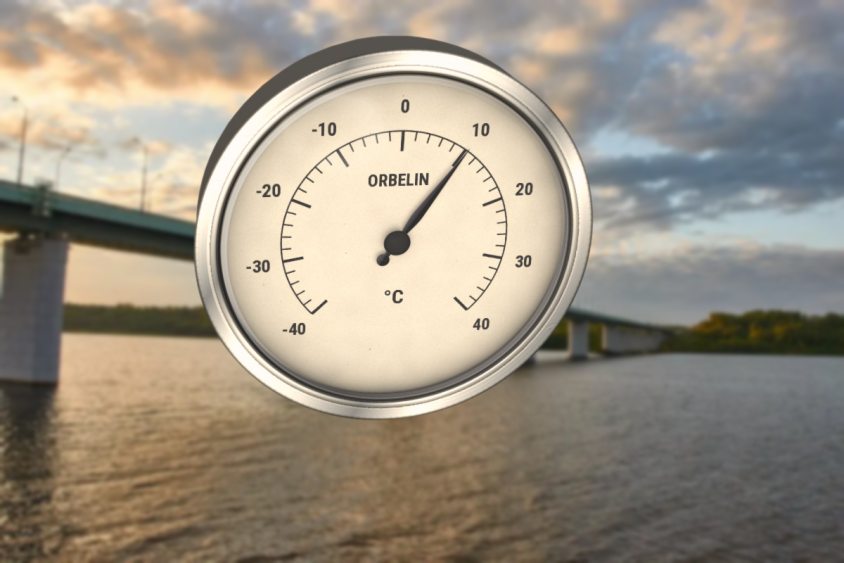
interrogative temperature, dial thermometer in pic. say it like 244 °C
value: 10 °C
